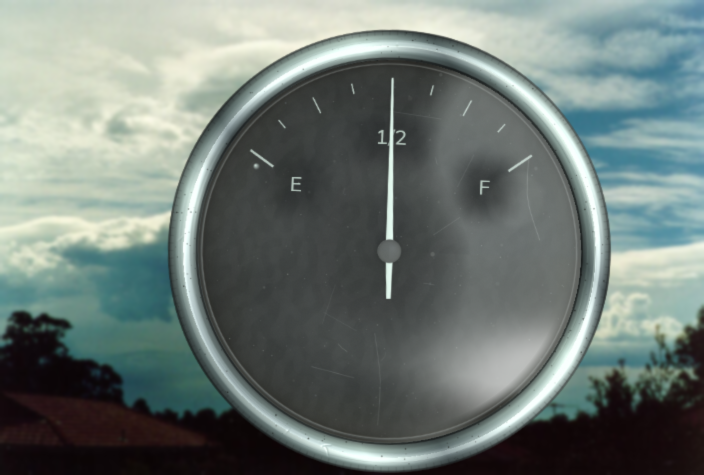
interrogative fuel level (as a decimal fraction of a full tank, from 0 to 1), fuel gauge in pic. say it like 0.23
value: 0.5
